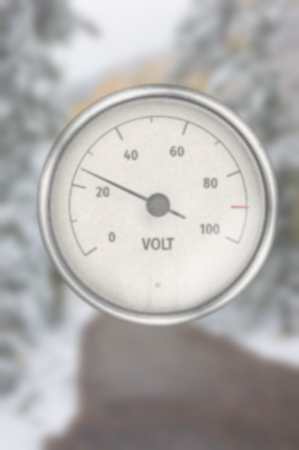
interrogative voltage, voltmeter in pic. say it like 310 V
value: 25 V
